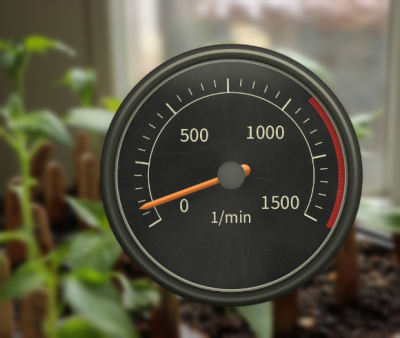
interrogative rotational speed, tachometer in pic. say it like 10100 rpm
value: 75 rpm
